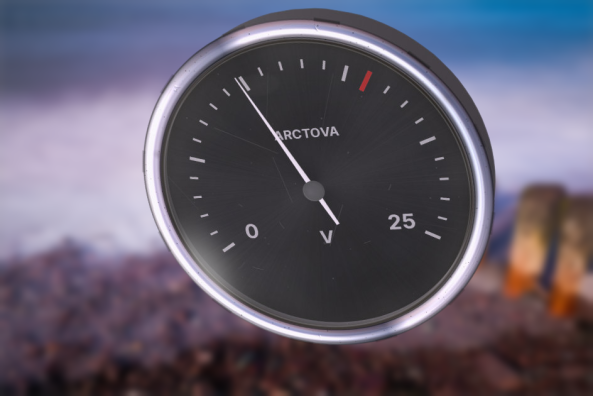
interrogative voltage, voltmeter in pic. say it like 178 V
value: 10 V
